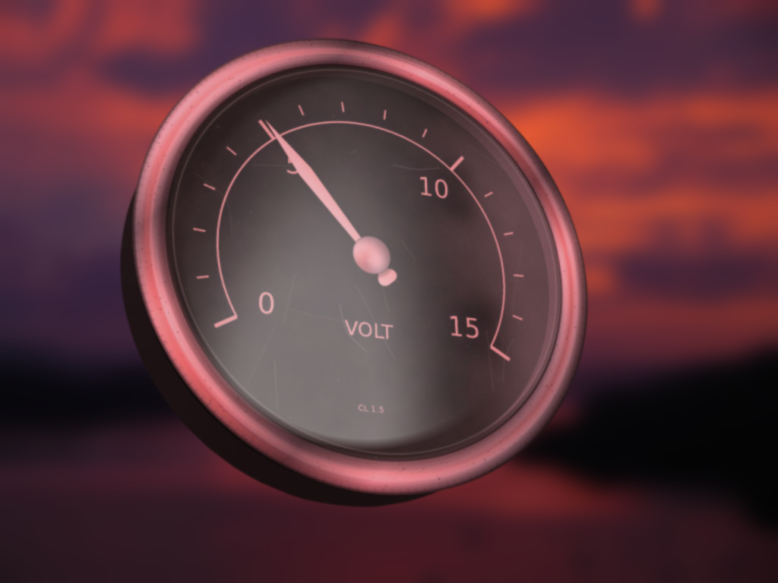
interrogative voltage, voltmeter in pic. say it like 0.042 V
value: 5 V
